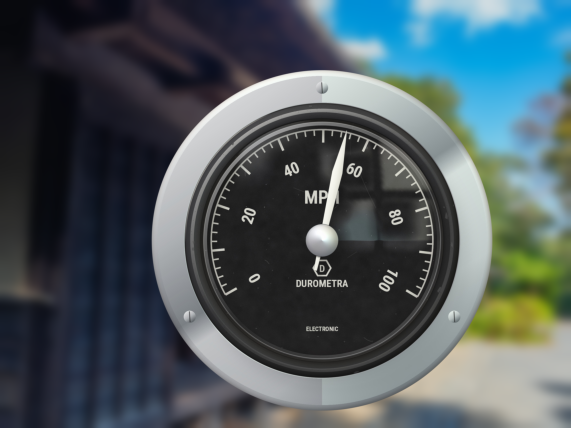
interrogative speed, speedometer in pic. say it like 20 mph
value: 55 mph
